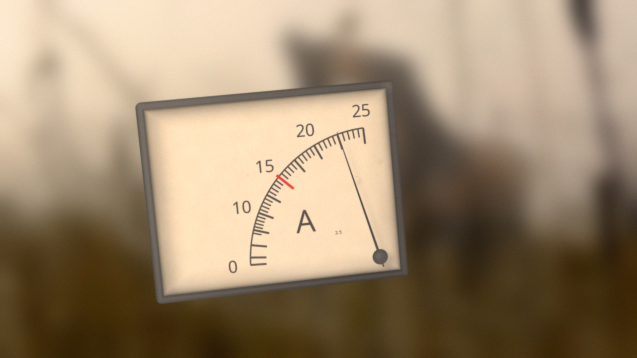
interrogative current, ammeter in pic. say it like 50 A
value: 22.5 A
